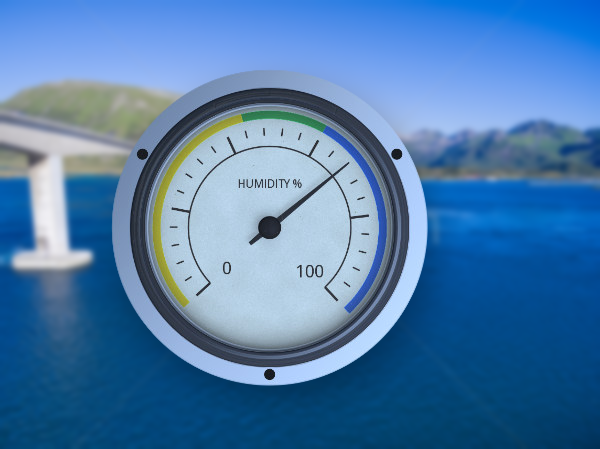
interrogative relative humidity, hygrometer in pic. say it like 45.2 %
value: 68 %
